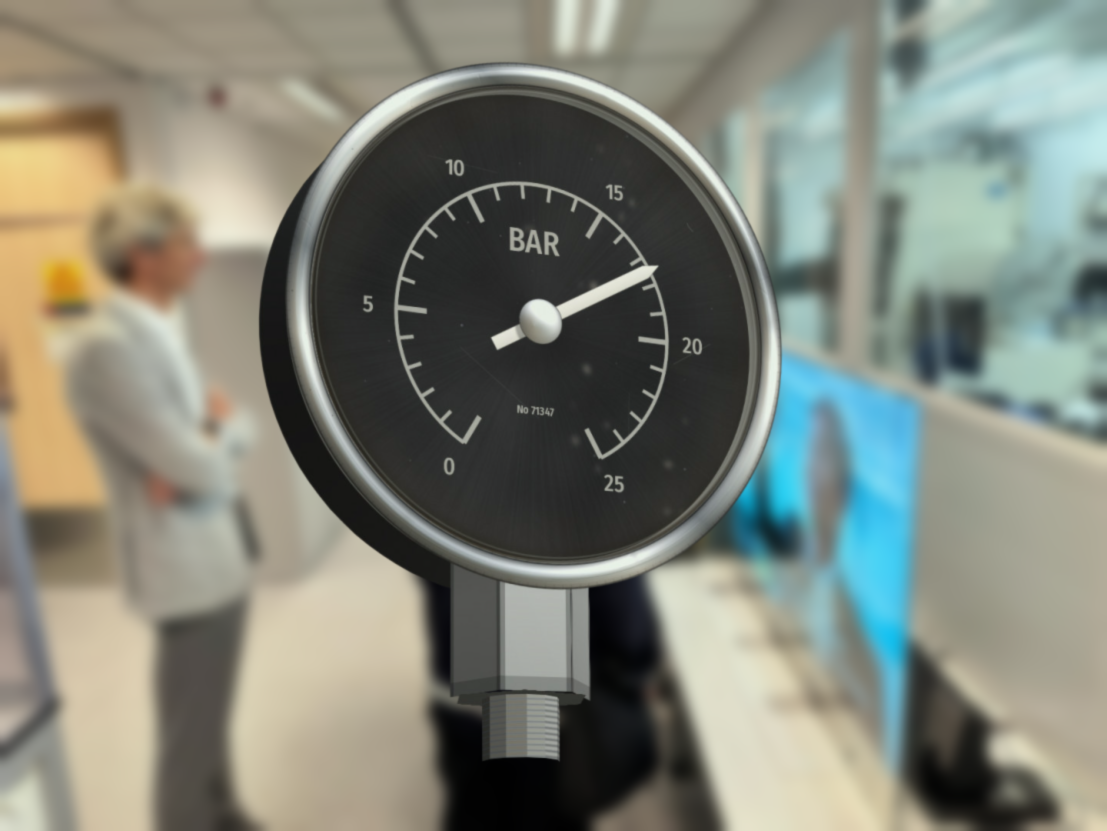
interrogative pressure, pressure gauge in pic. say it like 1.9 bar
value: 17.5 bar
